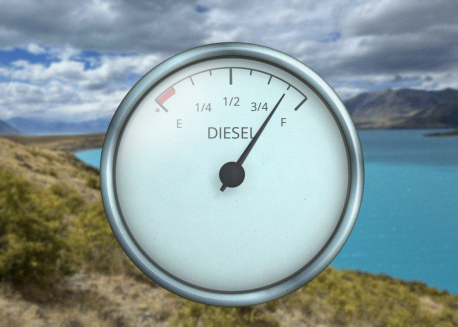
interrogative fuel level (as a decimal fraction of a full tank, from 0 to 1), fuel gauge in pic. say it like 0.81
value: 0.875
